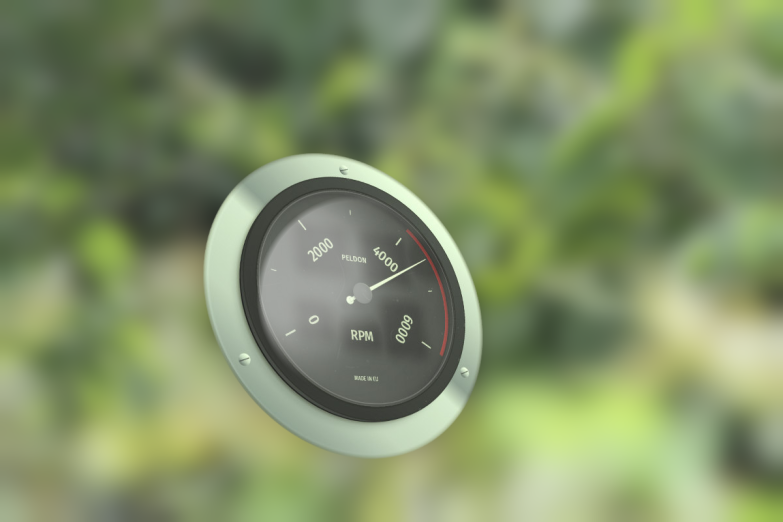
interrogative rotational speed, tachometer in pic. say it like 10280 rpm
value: 4500 rpm
